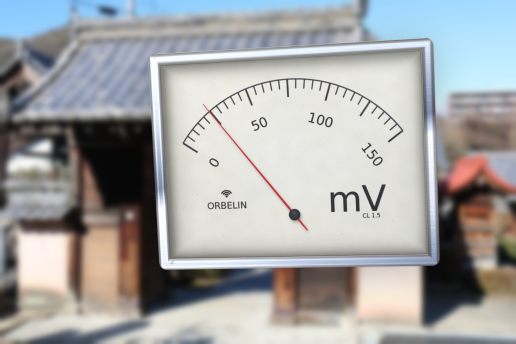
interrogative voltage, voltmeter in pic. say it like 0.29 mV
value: 25 mV
